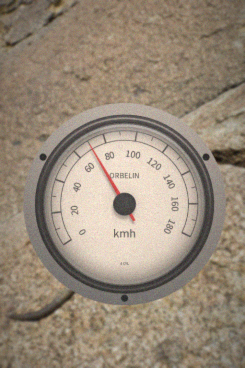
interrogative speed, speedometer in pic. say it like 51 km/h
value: 70 km/h
